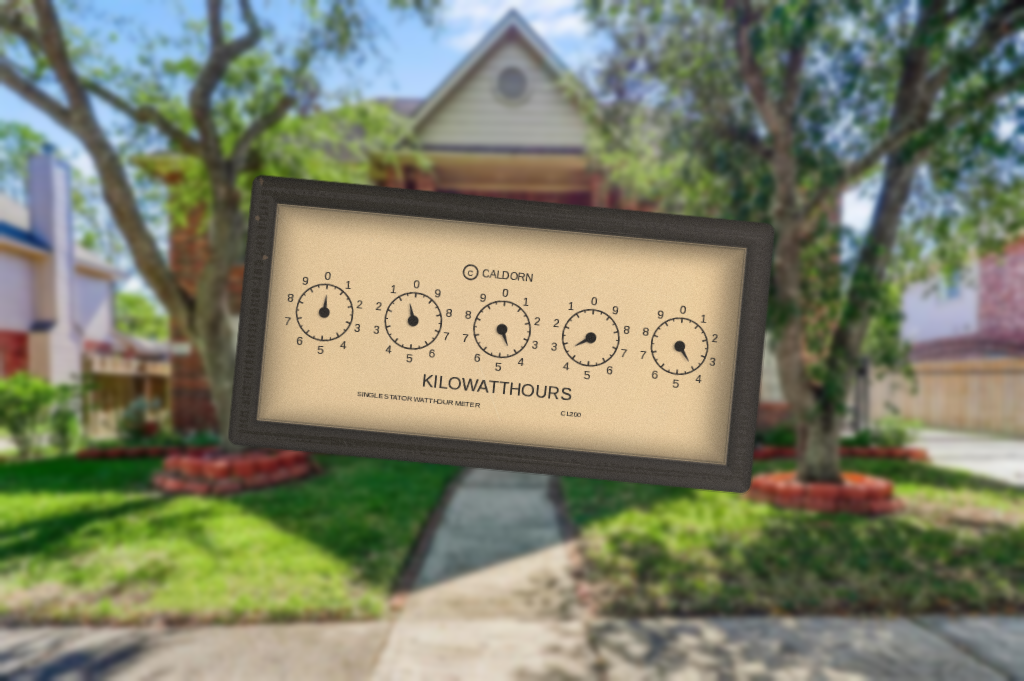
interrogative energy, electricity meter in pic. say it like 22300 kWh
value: 434 kWh
